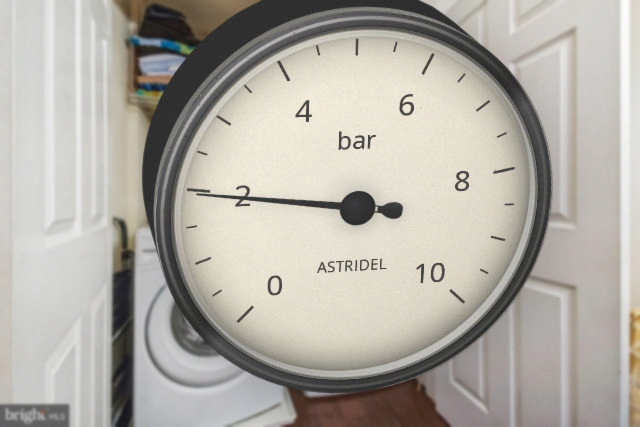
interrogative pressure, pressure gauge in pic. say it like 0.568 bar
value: 2 bar
